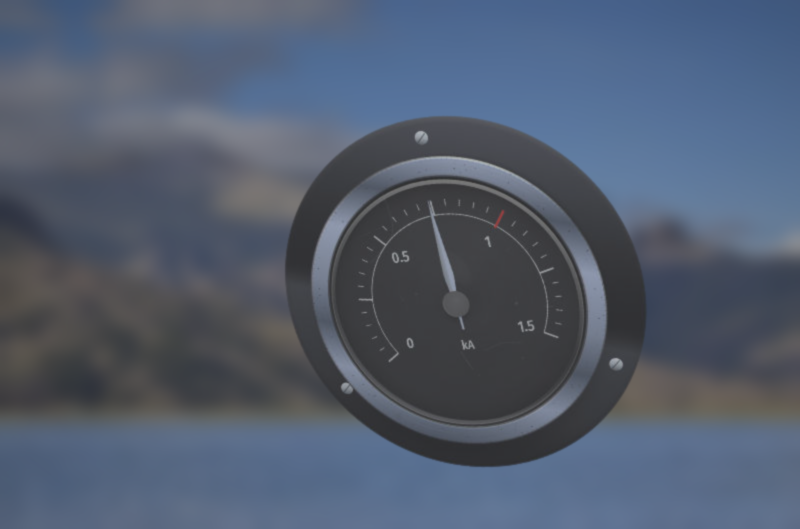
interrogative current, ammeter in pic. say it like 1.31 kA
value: 0.75 kA
